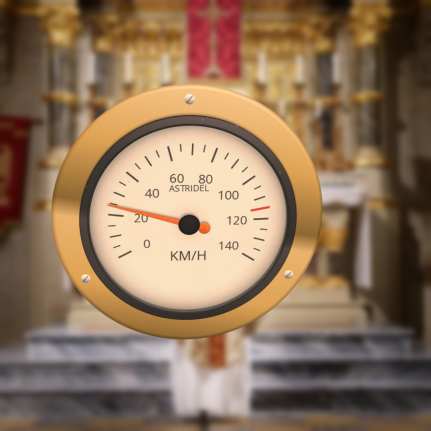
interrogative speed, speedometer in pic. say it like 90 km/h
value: 25 km/h
